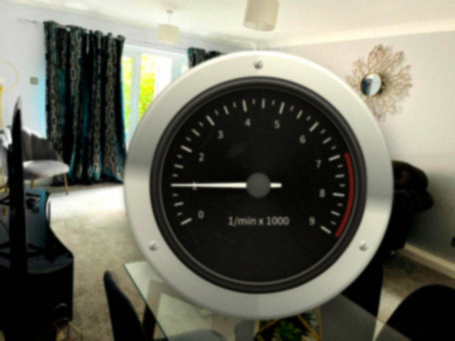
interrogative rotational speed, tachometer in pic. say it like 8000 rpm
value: 1000 rpm
